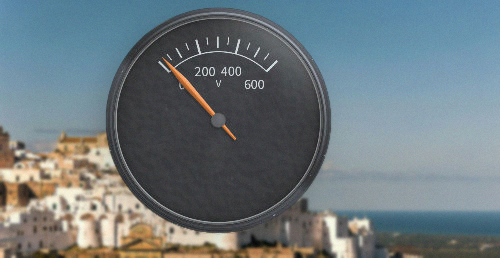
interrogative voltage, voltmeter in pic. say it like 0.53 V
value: 25 V
